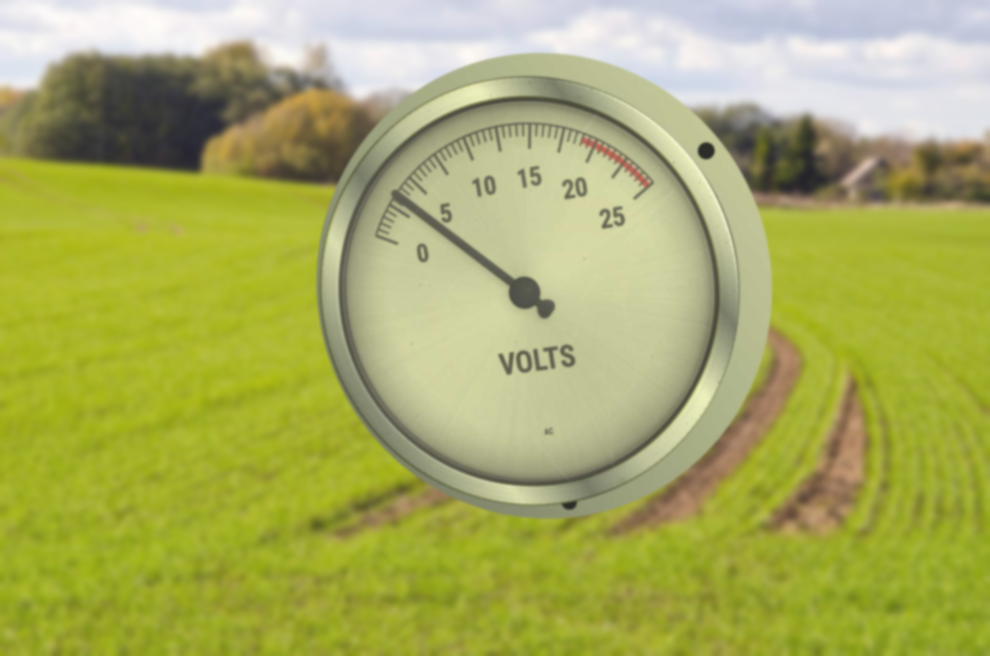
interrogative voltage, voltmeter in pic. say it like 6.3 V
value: 3.5 V
